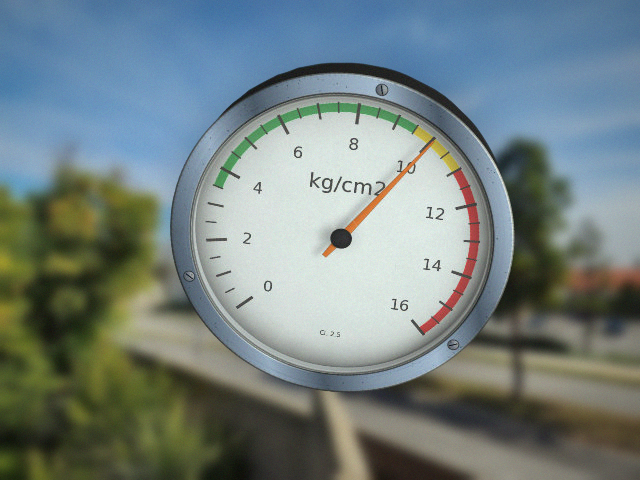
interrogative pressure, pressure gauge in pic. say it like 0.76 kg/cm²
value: 10 kg/cm²
